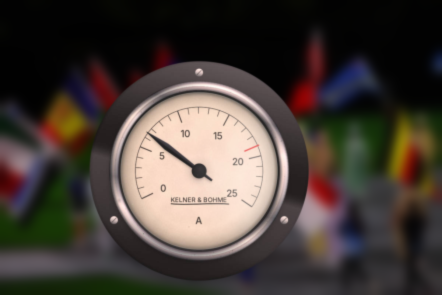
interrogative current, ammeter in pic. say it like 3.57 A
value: 6.5 A
